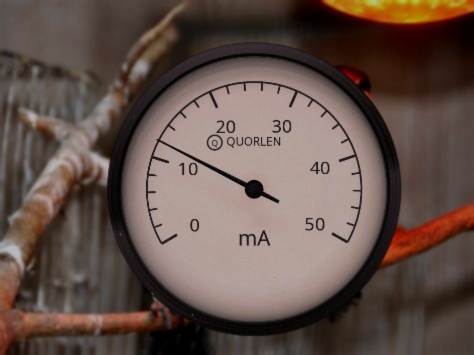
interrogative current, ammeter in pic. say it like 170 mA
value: 12 mA
